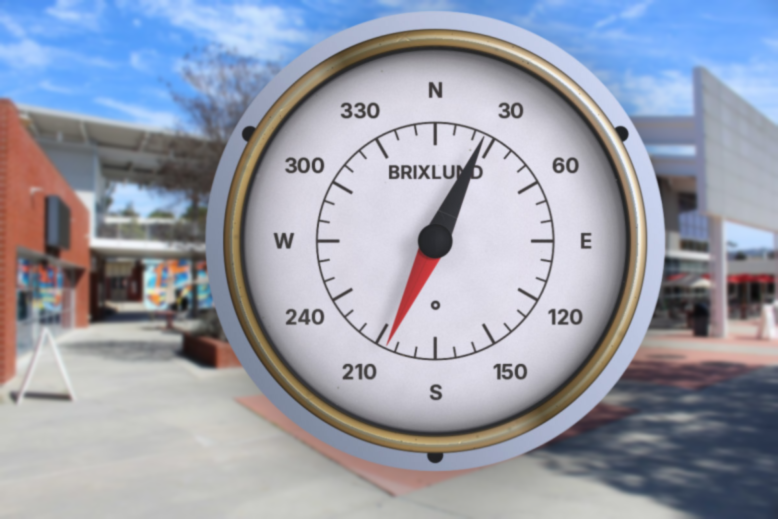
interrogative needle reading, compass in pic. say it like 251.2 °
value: 205 °
